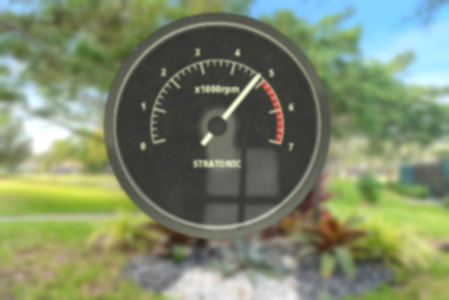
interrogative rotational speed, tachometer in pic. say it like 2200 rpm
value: 4800 rpm
